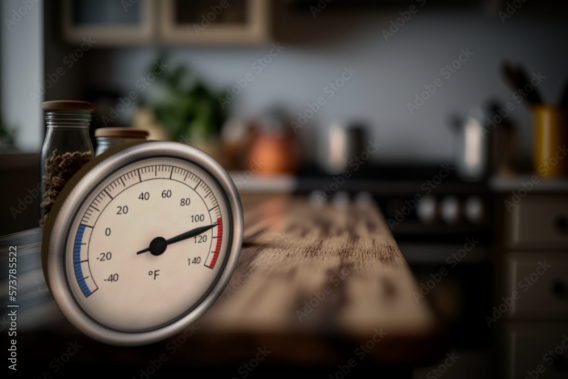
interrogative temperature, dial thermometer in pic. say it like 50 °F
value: 110 °F
